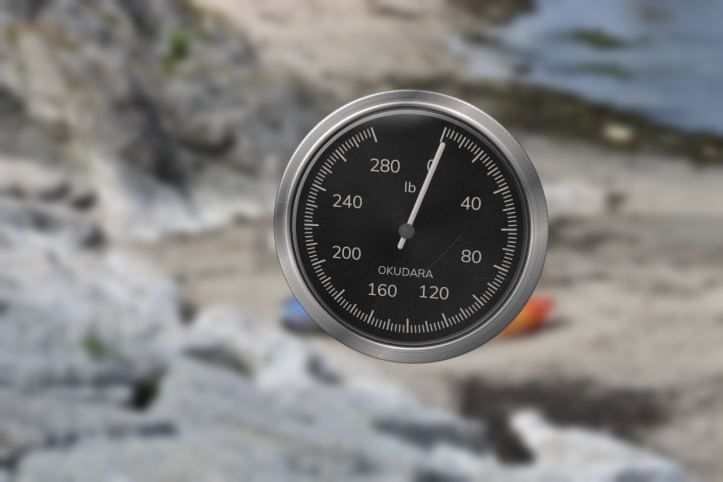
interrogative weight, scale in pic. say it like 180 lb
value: 2 lb
